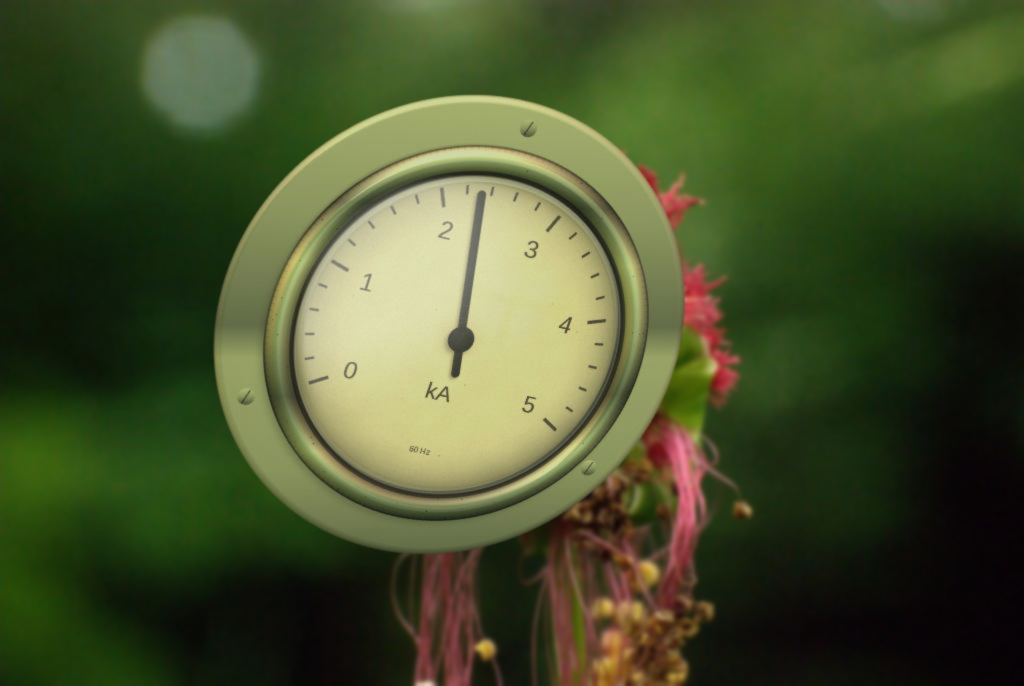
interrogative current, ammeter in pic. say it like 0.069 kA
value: 2.3 kA
